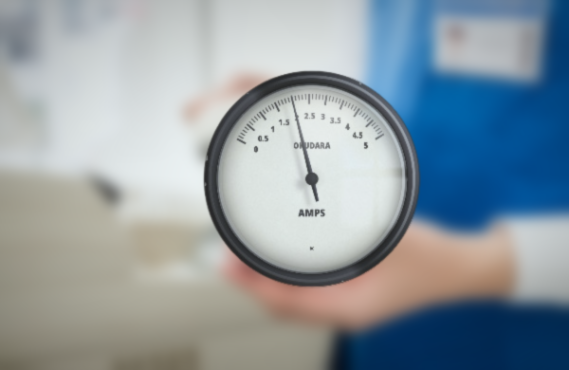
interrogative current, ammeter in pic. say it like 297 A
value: 2 A
